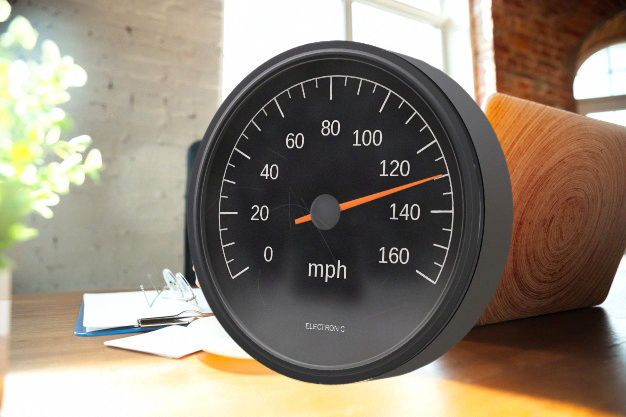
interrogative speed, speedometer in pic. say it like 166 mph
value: 130 mph
